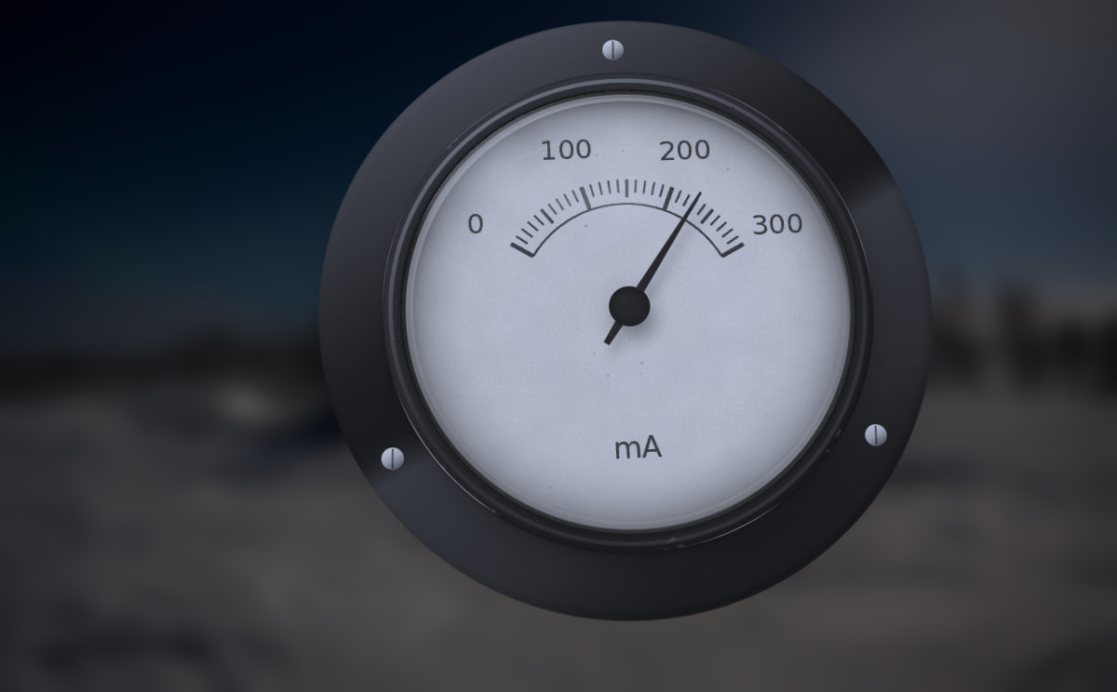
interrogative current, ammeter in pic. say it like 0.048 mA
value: 230 mA
